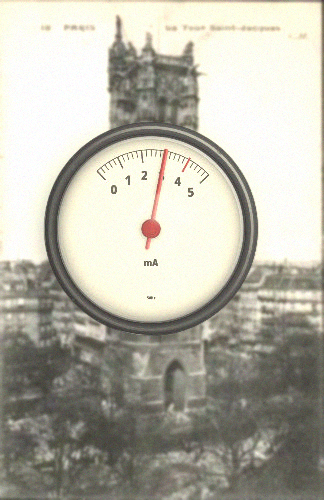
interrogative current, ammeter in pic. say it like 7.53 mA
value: 3 mA
